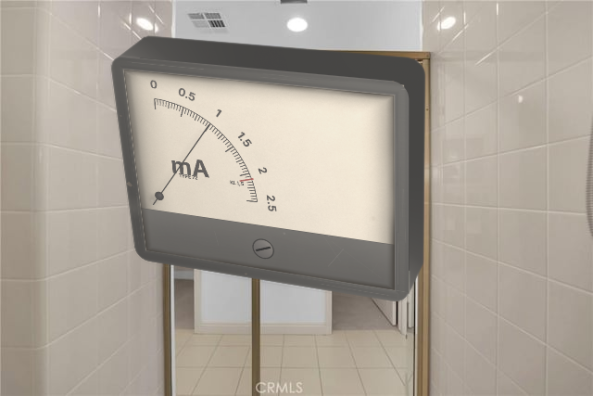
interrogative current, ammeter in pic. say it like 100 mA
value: 1 mA
